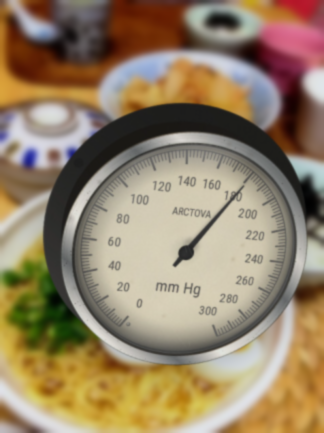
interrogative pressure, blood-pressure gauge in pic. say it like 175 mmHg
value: 180 mmHg
